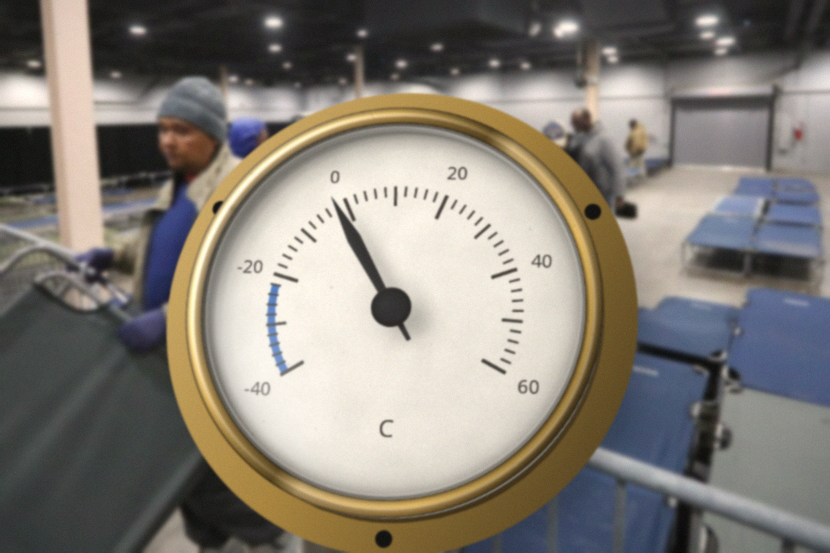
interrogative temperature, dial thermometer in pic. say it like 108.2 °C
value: -2 °C
